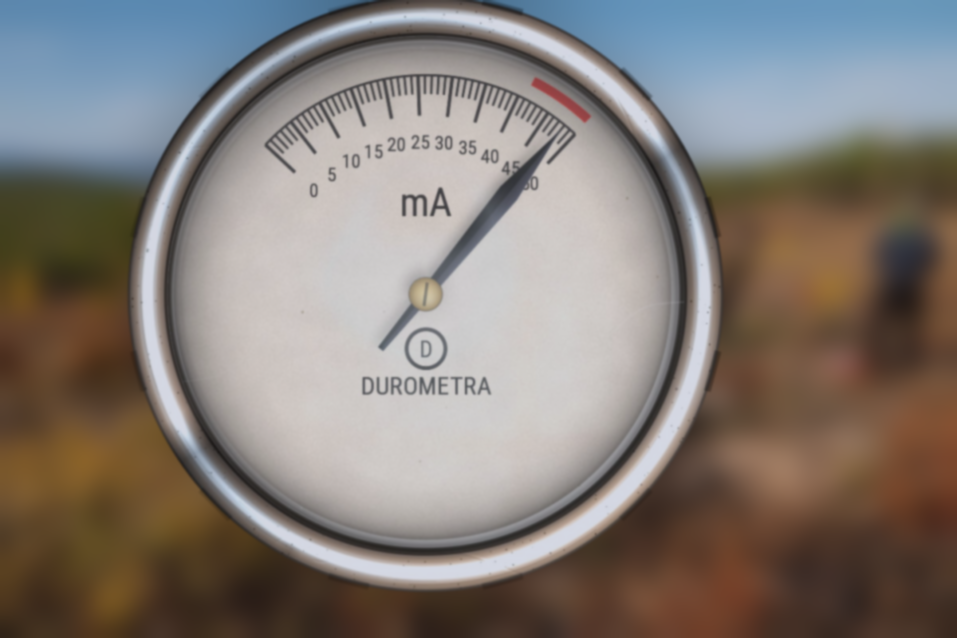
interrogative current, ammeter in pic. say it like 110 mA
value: 48 mA
